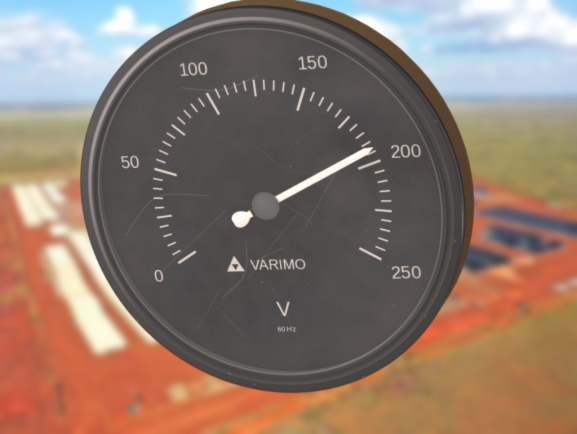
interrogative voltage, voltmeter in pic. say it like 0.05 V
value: 192.5 V
